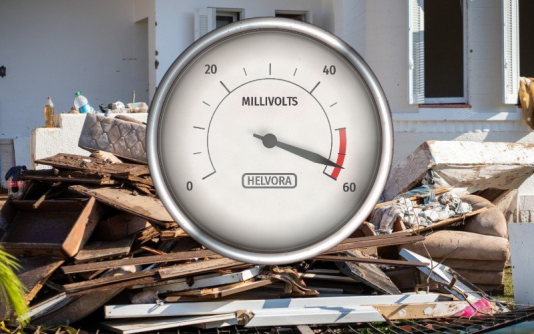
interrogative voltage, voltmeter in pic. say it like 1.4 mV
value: 57.5 mV
